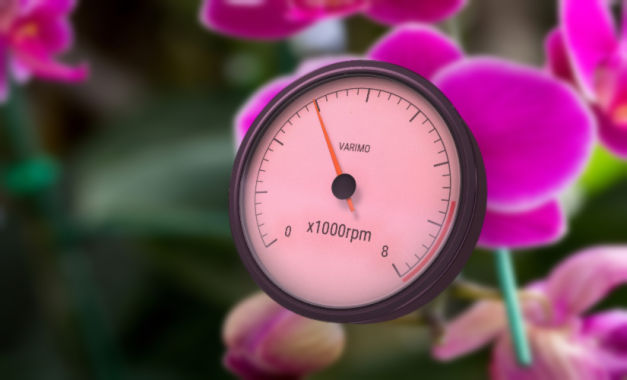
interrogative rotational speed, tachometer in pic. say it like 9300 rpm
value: 3000 rpm
